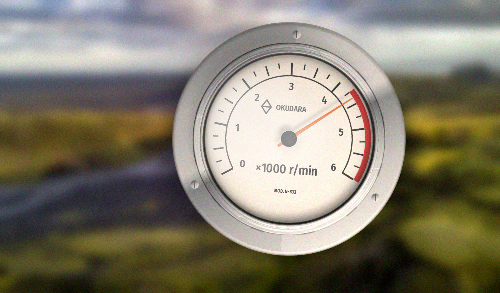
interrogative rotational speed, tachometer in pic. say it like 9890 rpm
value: 4375 rpm
